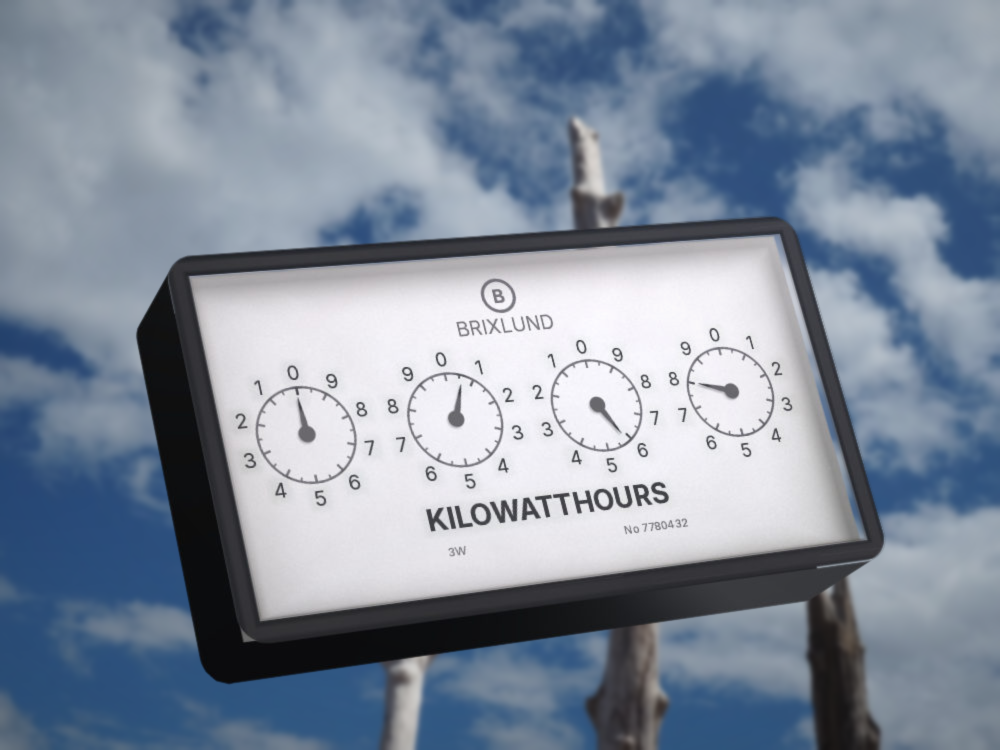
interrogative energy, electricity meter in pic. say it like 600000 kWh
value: 58 kWh
